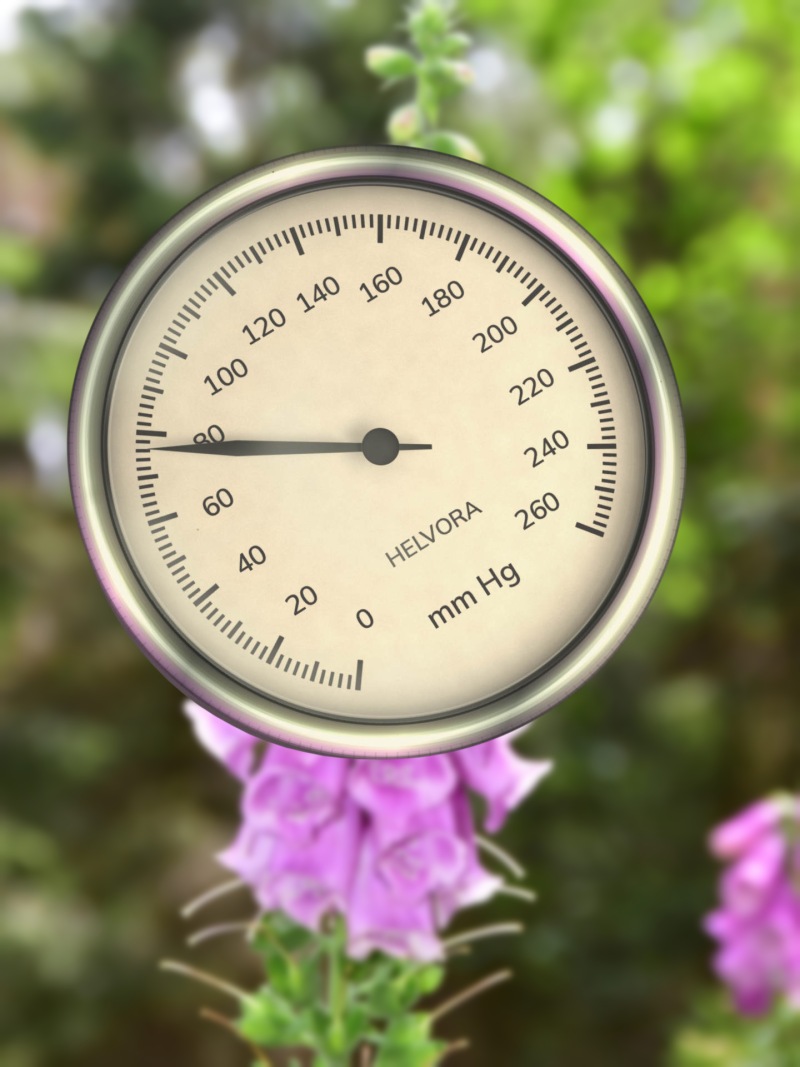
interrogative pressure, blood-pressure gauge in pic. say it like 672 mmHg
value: 76 mmHg
